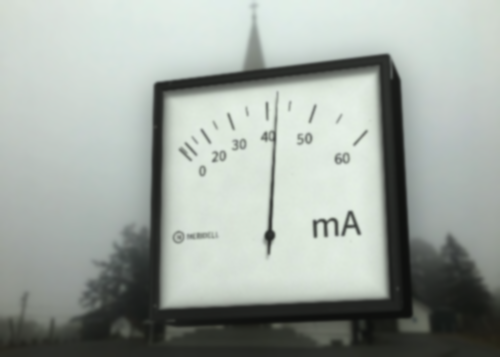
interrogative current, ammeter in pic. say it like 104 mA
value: 42.5 mA
